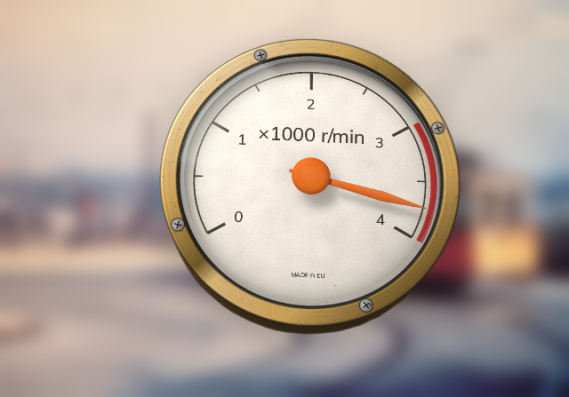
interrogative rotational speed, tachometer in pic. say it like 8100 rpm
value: 3750 rpm
